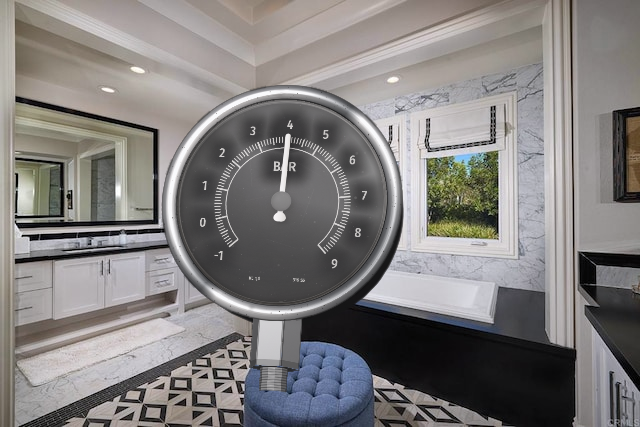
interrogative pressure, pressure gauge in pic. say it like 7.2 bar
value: 4 bar
